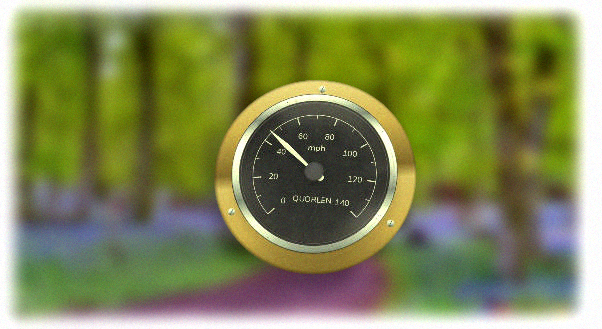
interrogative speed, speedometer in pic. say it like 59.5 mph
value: 45 mph
